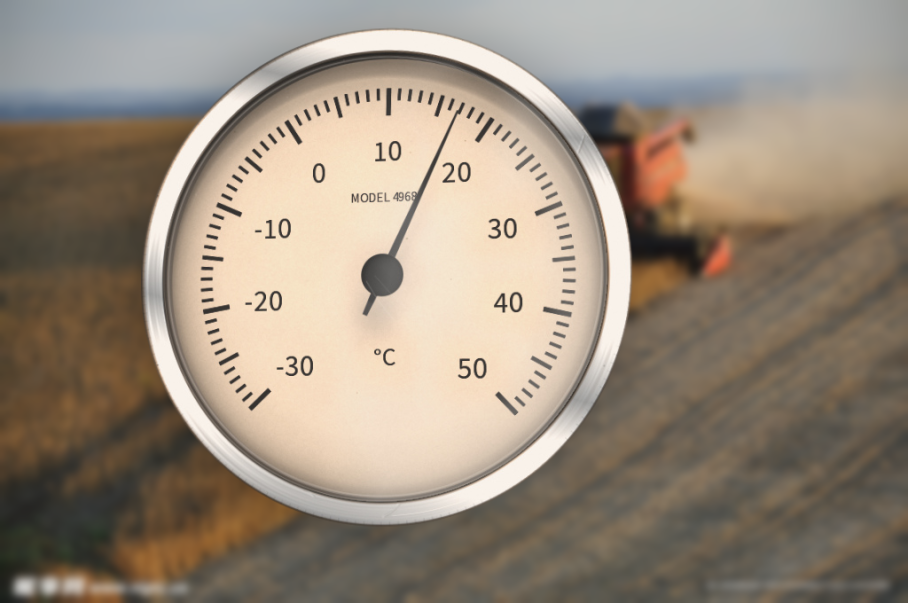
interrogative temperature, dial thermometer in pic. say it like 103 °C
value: 17 °C
